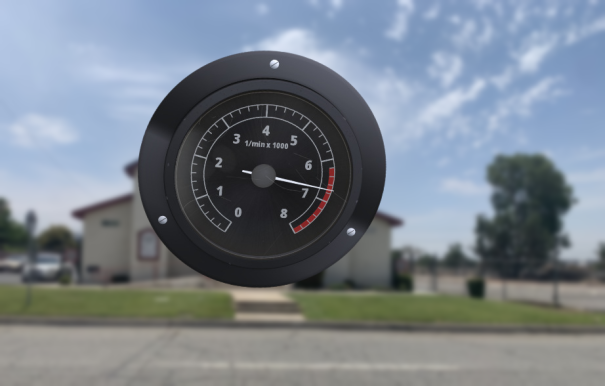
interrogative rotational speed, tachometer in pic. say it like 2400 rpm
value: 6700 rpm
